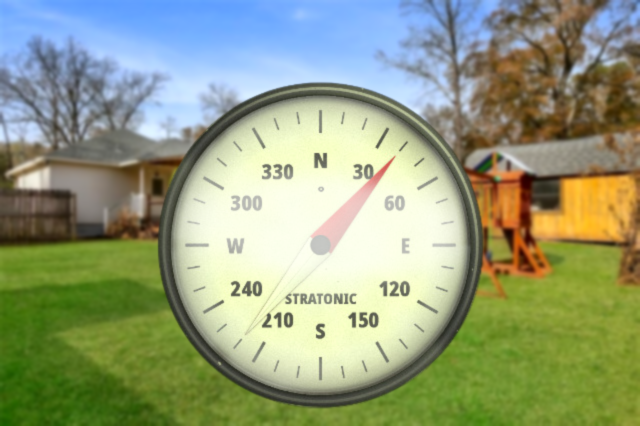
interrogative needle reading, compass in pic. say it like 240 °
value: 40 °
